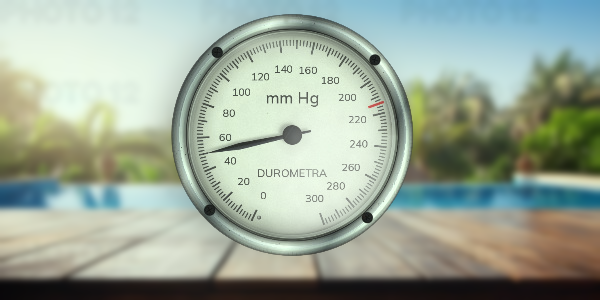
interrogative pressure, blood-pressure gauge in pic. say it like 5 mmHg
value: 50 mmHg
